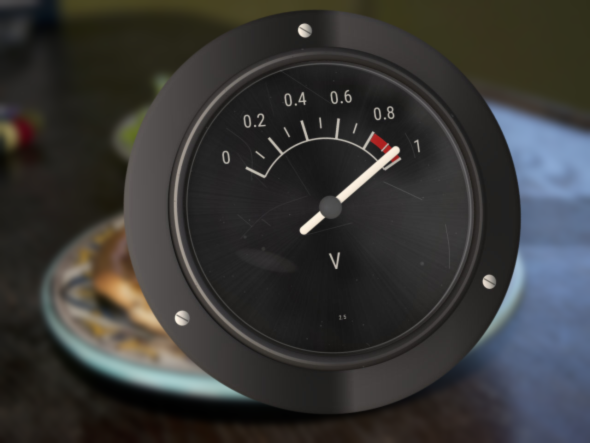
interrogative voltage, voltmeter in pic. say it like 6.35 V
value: 0.95 V
